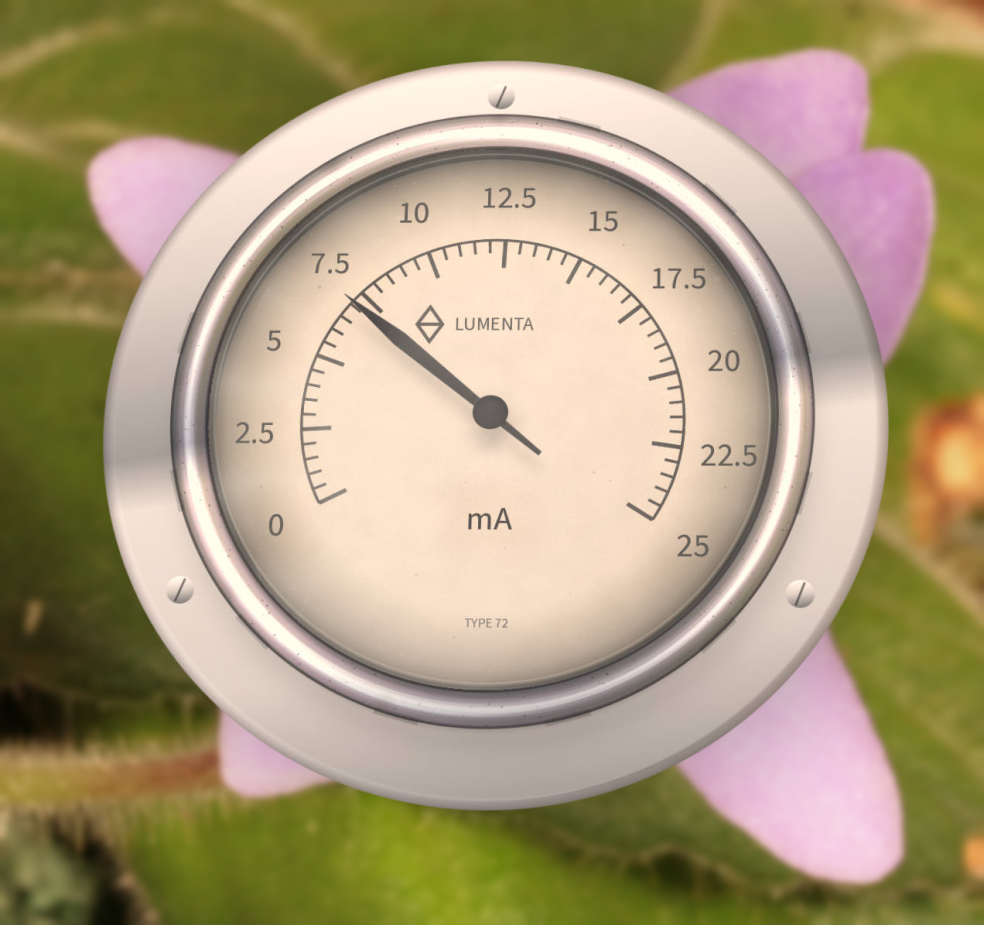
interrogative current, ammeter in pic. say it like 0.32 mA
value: 7 mA
